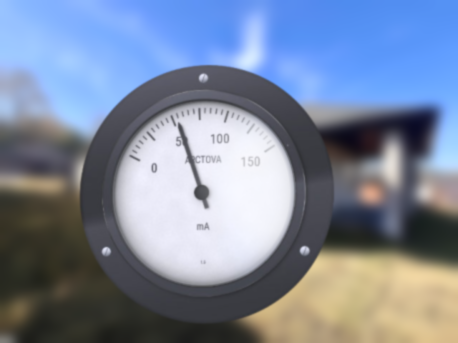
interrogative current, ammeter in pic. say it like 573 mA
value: 55 mA
